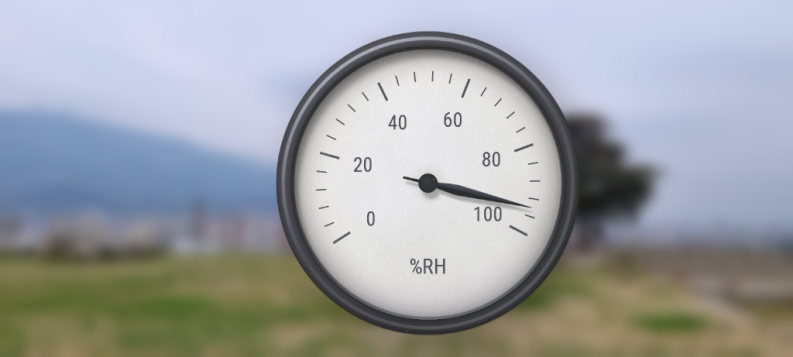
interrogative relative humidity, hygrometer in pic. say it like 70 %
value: 94 %
